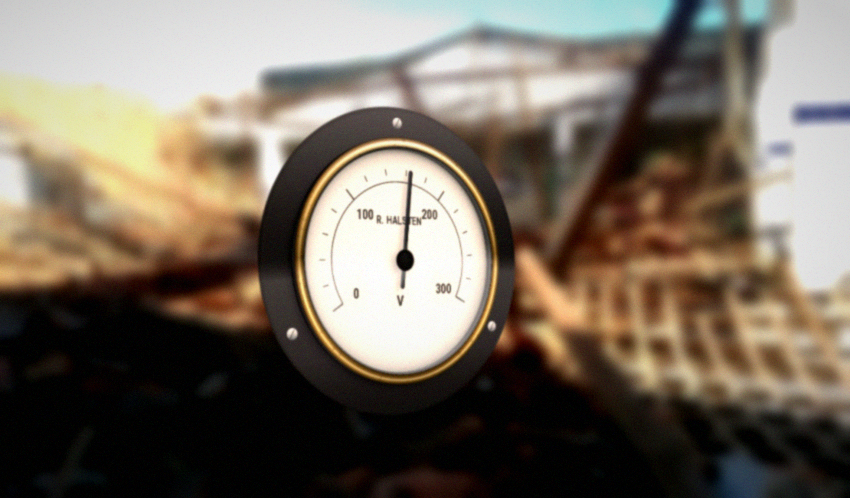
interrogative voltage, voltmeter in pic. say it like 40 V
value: 160 V
